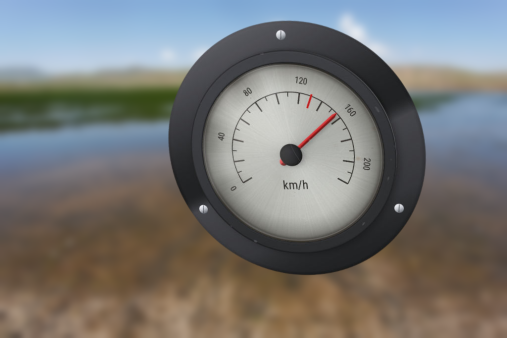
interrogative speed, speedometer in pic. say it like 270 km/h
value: 155 km/h
